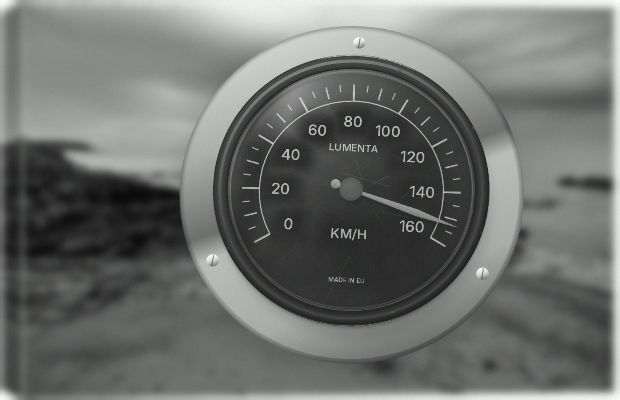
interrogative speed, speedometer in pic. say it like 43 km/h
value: 152.5 km/h
